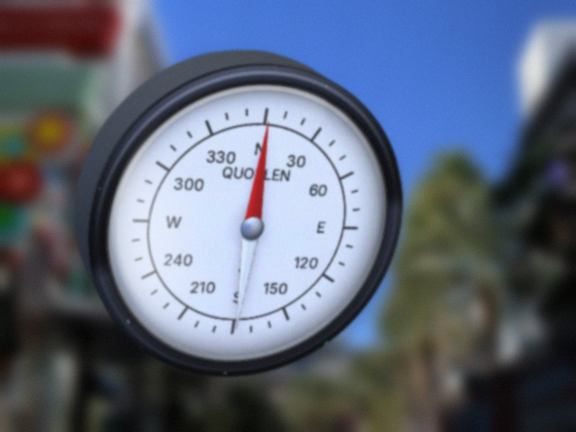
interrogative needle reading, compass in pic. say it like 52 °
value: 0 °
